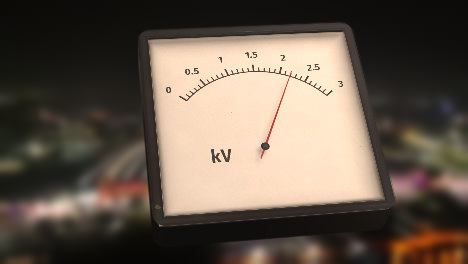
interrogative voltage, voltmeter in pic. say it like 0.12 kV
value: 2.2 kV
